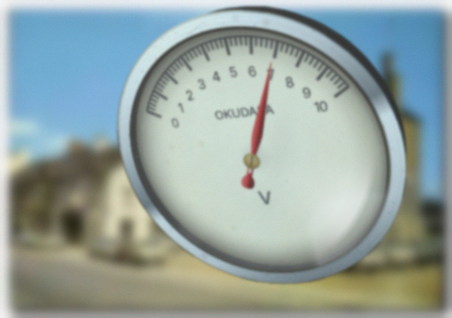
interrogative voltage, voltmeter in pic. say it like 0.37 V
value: 7 V
